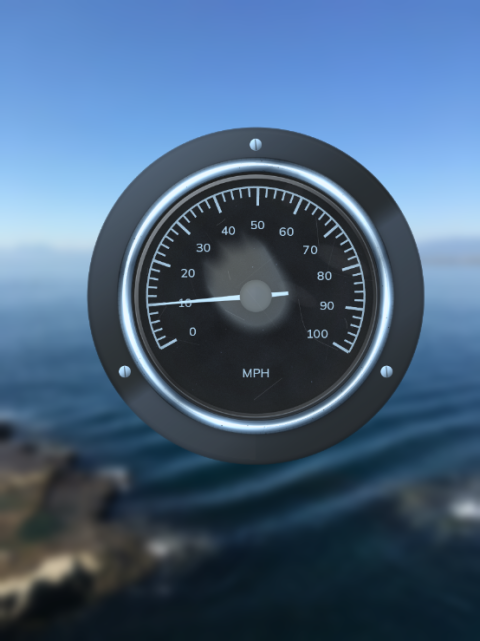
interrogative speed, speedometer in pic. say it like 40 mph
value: 10 mph
